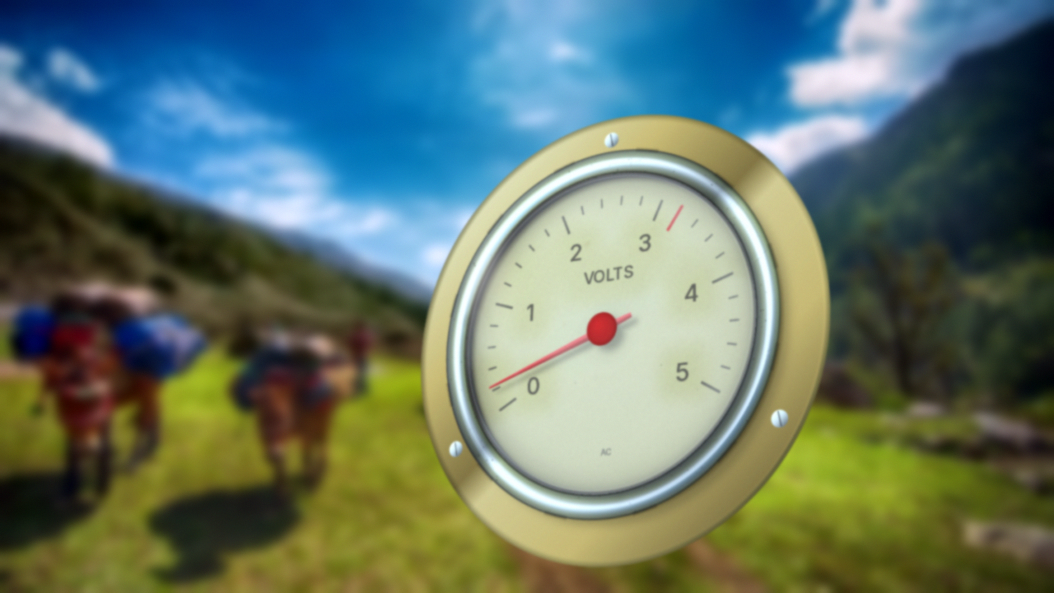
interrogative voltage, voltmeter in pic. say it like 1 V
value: 0.2 V
